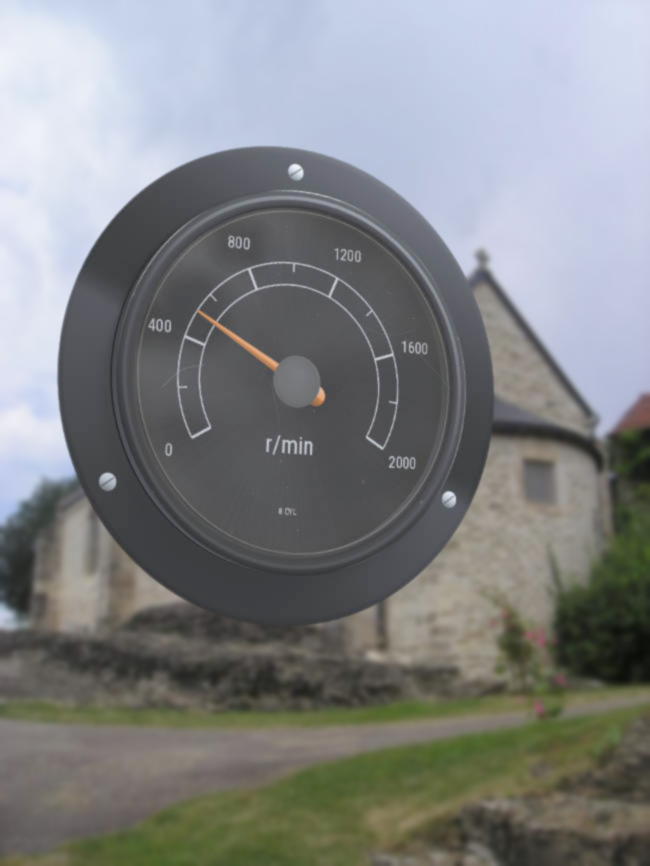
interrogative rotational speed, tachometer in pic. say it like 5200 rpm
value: 500 rpm
